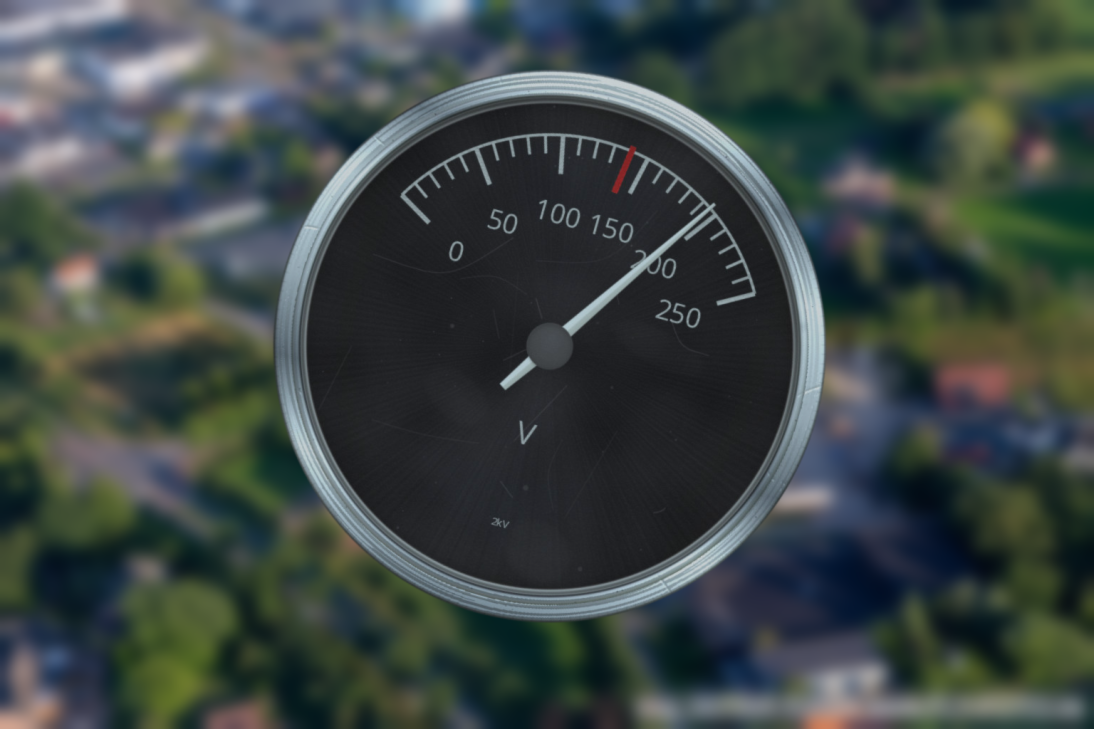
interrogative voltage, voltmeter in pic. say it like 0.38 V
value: 195 V
